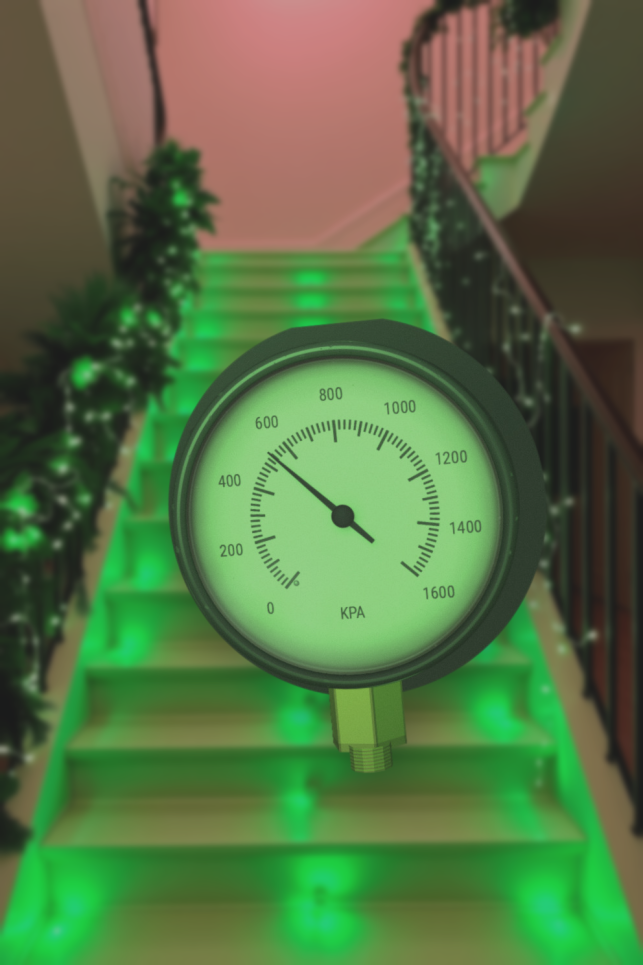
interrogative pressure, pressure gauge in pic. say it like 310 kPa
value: 540 kPa
